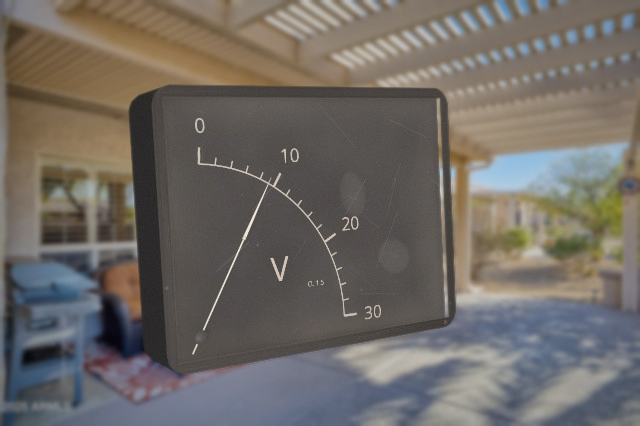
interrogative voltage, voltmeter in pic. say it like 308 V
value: 9 V
